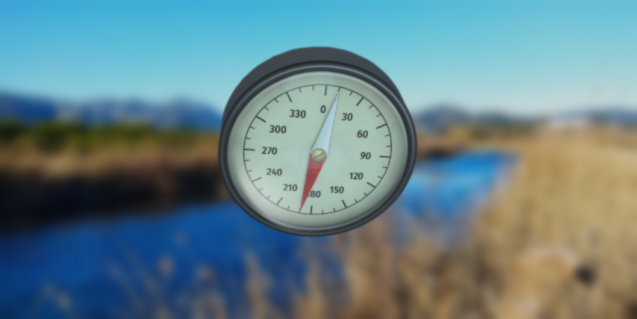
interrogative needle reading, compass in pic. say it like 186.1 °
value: 190 °
